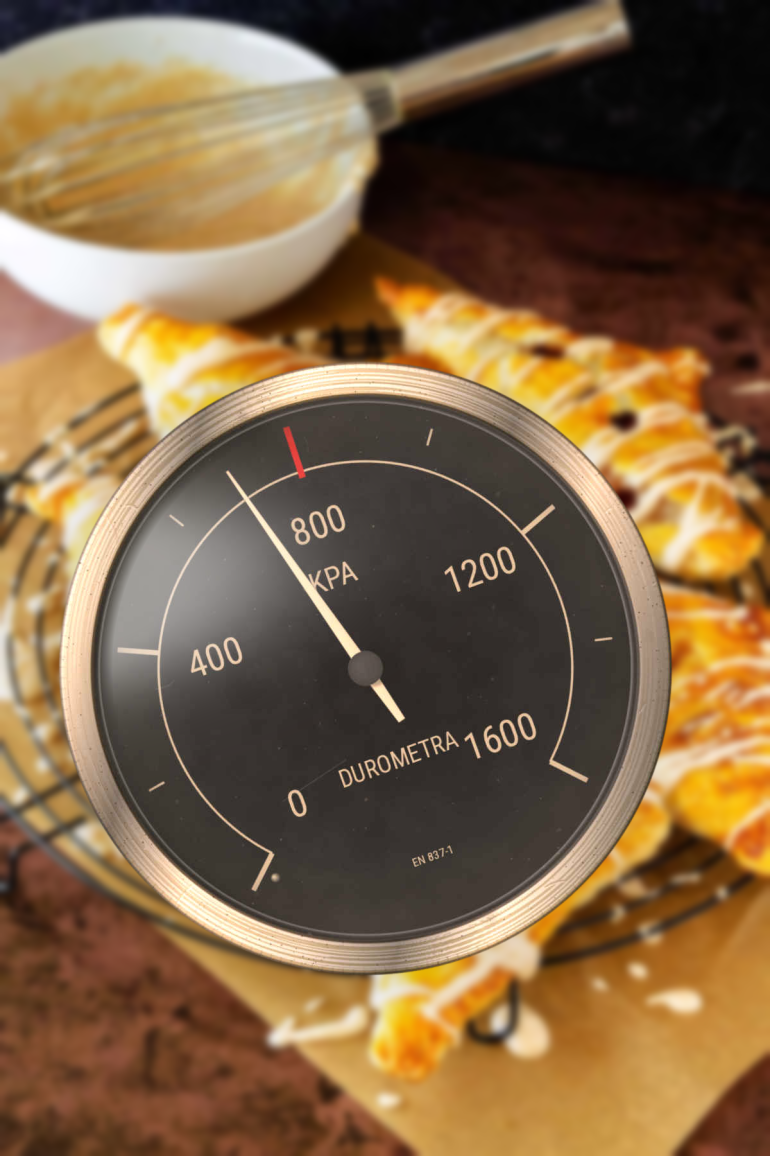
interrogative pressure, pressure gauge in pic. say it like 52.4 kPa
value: 700 kPa
